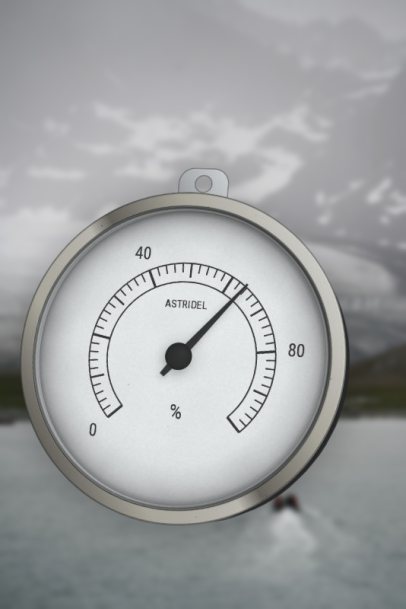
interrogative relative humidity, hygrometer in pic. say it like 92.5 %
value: 64 %
